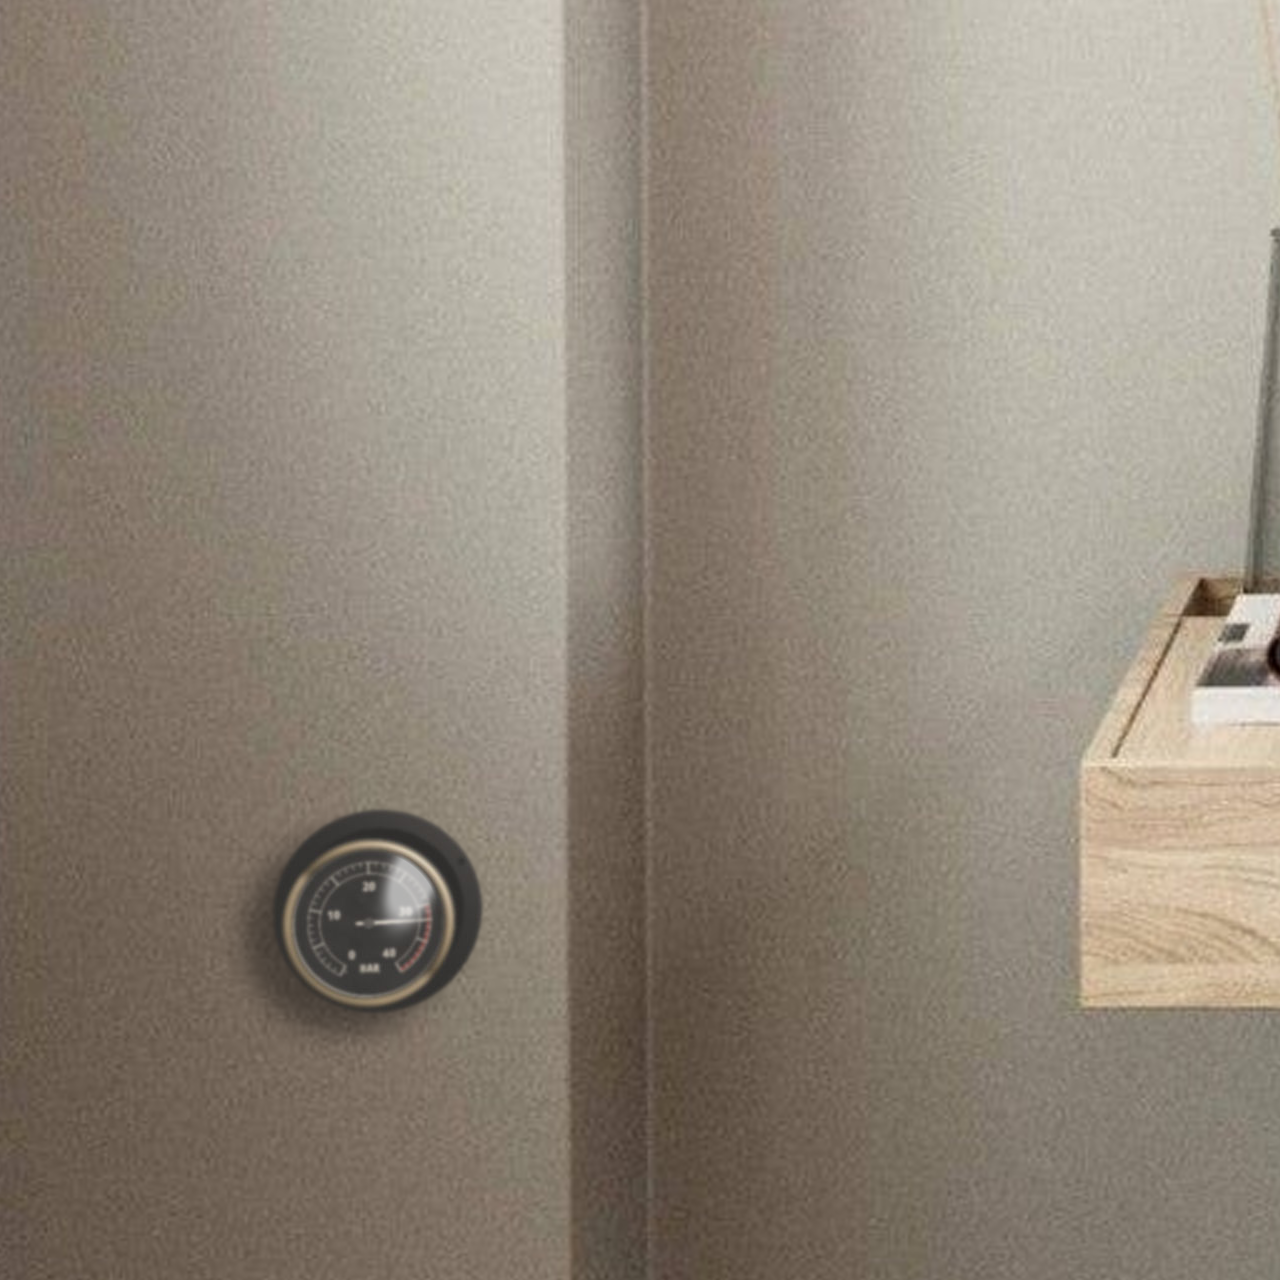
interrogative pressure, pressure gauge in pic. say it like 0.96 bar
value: 32 bar
